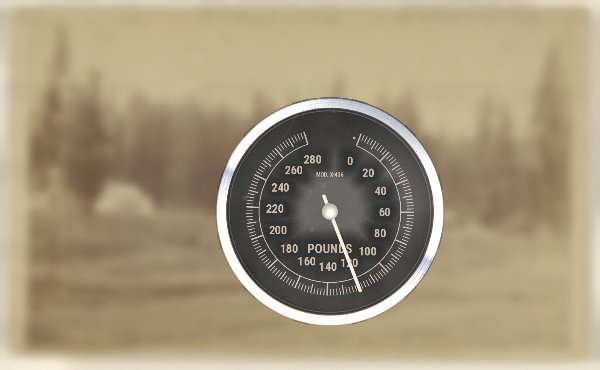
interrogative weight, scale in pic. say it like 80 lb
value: 120 lb
